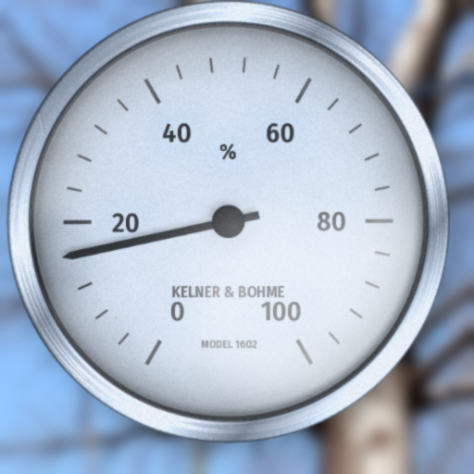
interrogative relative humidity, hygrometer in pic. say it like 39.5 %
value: 16 %
